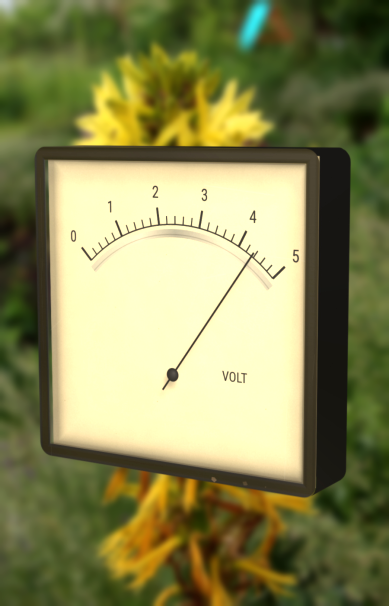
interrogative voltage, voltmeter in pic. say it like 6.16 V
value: 4.4 V
